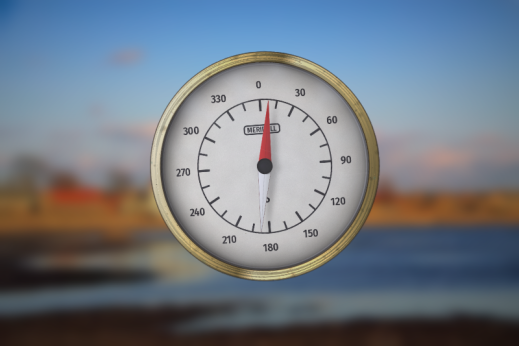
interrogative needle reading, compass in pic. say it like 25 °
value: 7.5 °
